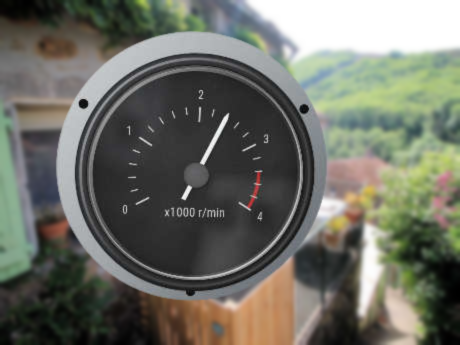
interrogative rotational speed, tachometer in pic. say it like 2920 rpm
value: 2400 rpm
